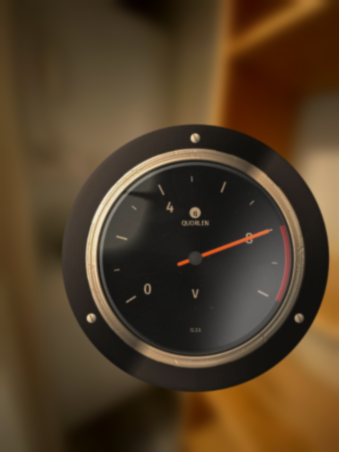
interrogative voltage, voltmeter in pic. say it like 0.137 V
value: 8 V
